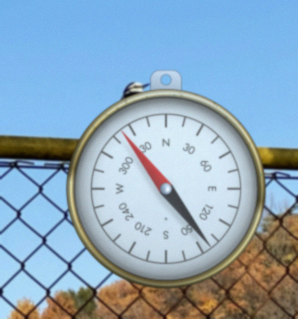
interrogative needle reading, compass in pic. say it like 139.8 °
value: 322.5 °
